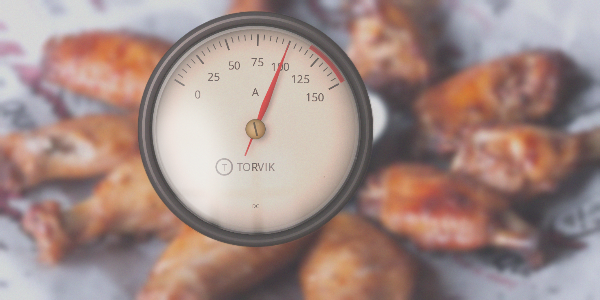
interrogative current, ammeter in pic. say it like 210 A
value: 100 A
